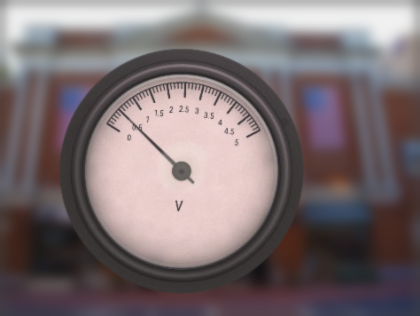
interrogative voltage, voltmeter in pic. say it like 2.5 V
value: 0.5 V
